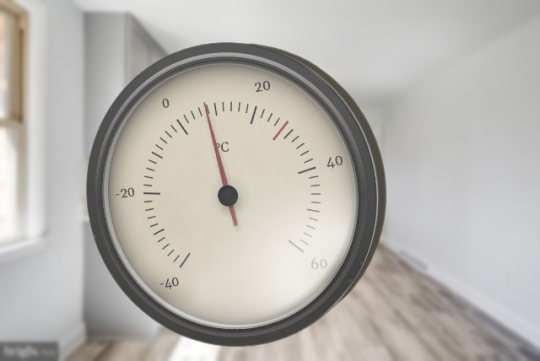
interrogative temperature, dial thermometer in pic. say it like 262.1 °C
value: 8 °C
